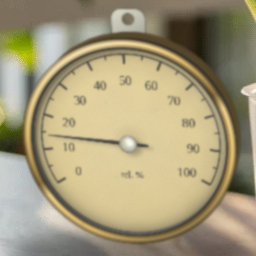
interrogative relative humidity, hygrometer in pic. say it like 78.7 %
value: 15 %
